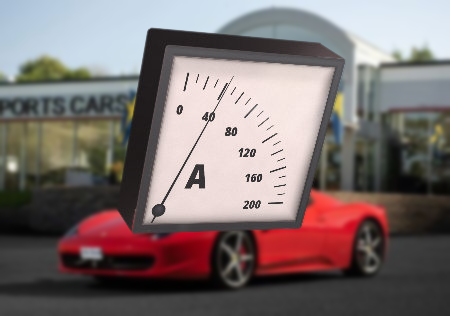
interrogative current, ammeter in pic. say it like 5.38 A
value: 40 A
